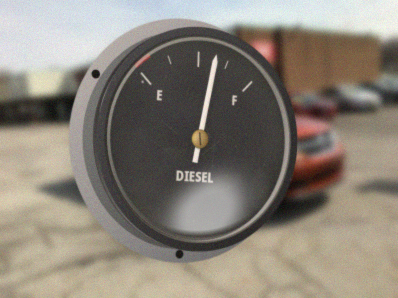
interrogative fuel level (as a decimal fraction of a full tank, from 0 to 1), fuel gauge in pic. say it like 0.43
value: 0.625
